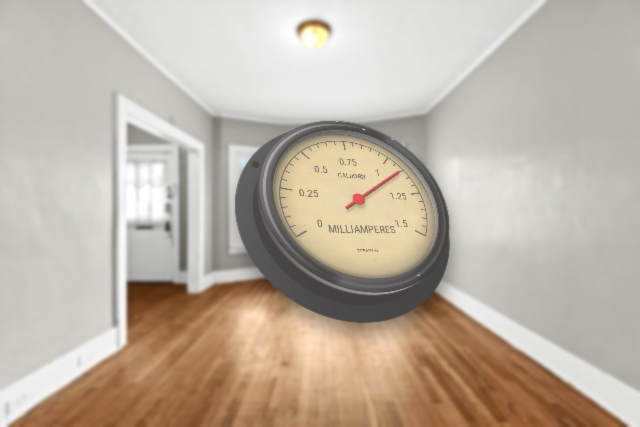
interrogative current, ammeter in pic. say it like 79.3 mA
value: 1.1 mA
